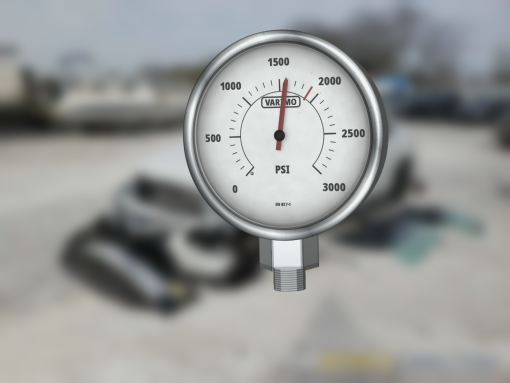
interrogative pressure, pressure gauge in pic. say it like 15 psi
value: 1600 psi
